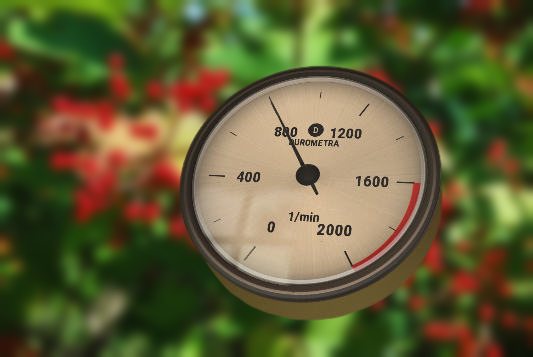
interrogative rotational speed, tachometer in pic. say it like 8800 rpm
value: 800 rpm
